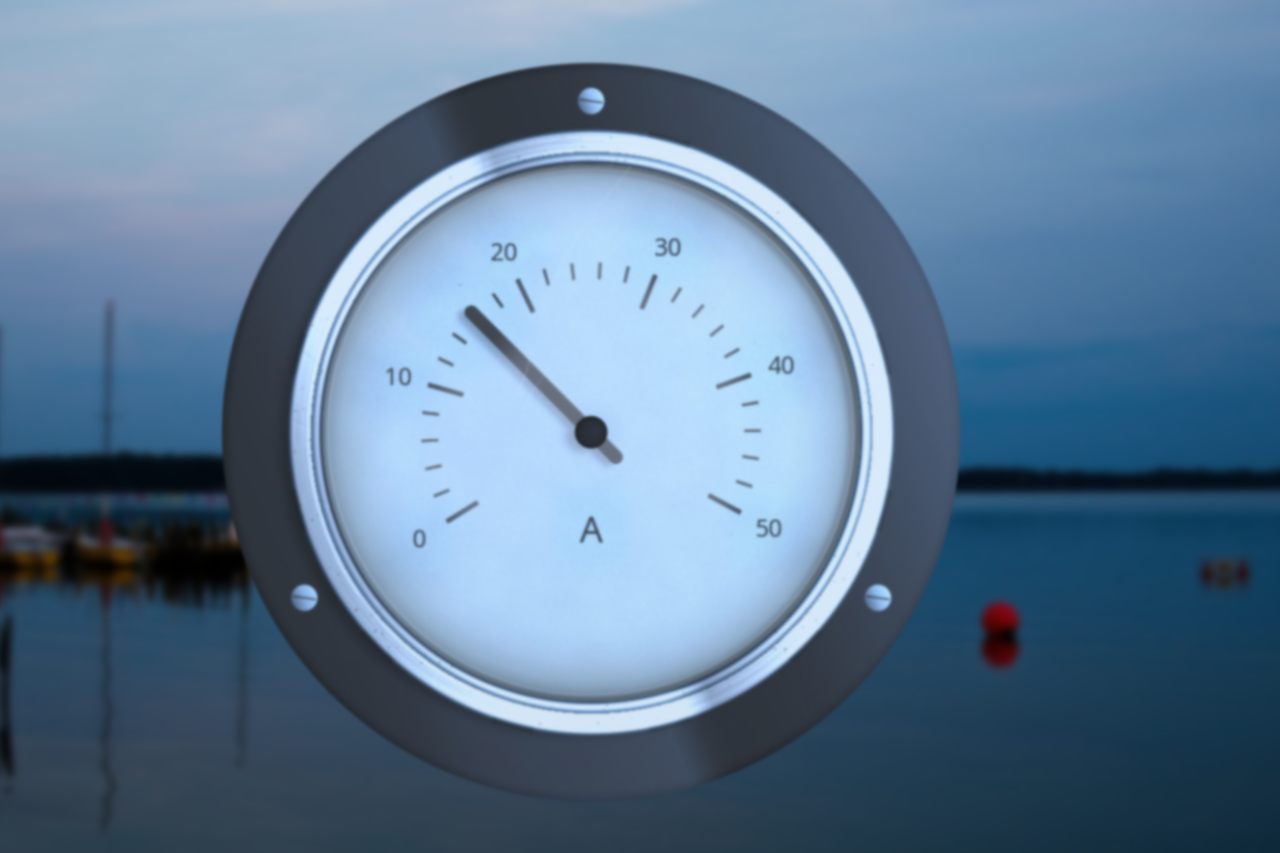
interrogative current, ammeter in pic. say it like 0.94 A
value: 16 A
